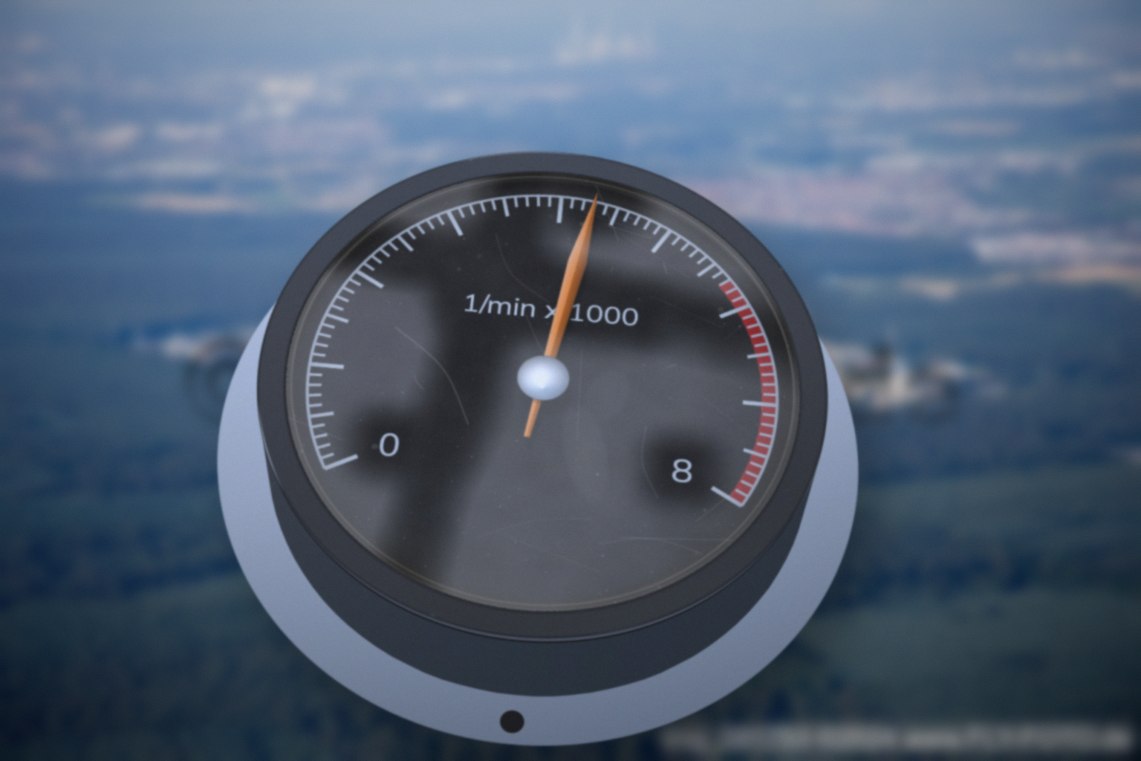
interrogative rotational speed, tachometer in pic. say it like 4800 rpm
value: 4300 rpm
